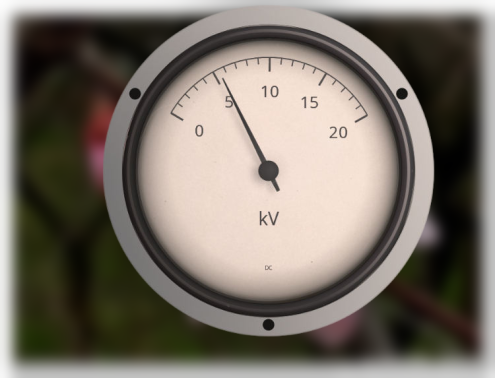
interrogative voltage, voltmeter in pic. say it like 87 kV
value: 5.5 kV
